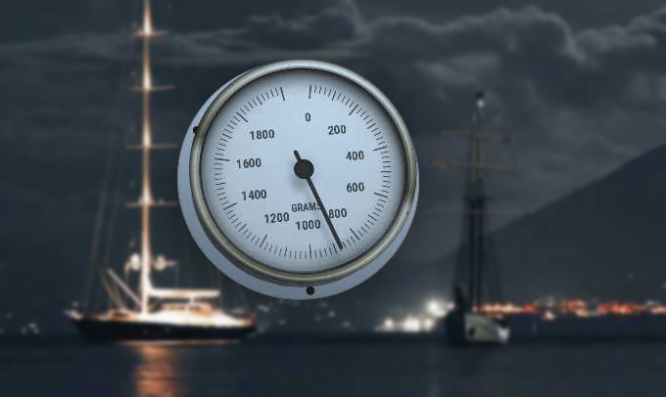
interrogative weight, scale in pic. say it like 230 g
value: 880 g
